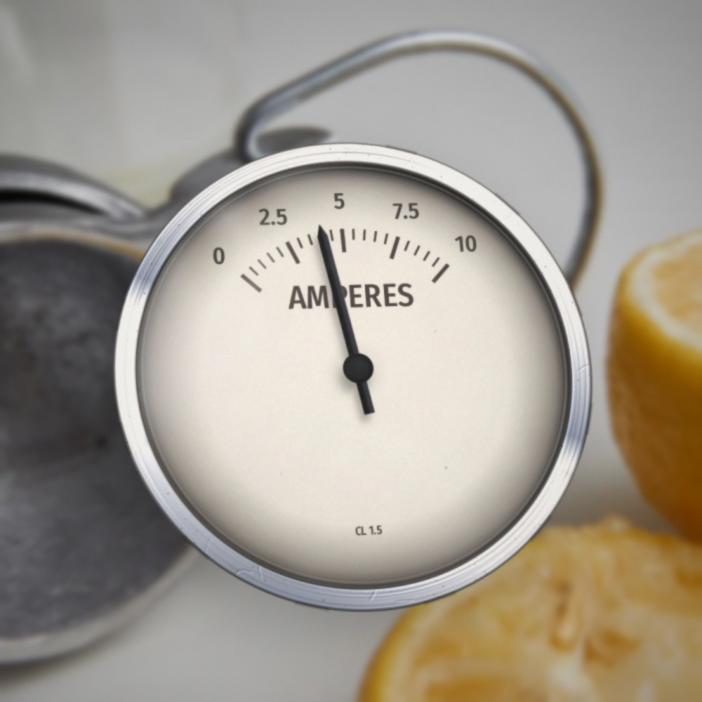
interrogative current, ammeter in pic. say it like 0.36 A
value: 4 A
